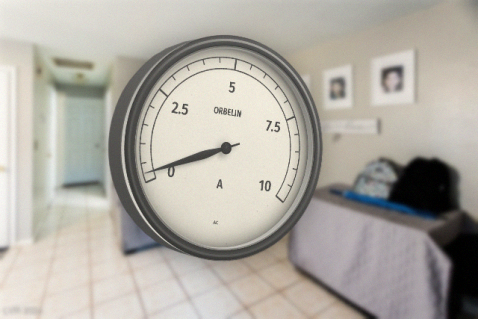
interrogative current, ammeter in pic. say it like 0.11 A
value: 0.25 A
